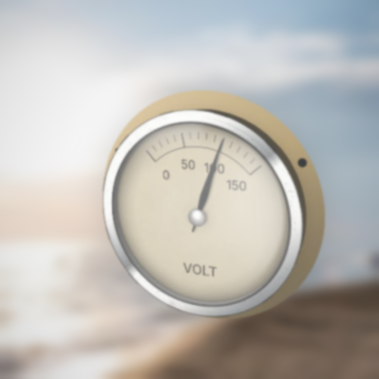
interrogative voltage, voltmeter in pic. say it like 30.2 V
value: 100 V
